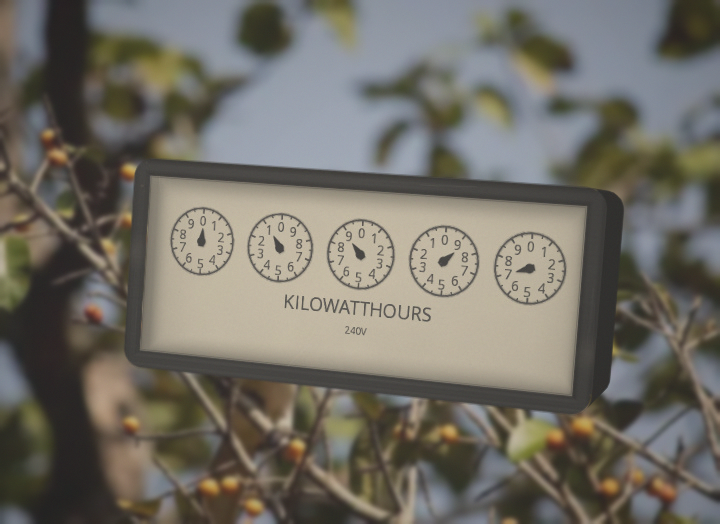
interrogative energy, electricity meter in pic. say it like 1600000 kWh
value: 887 kWh
